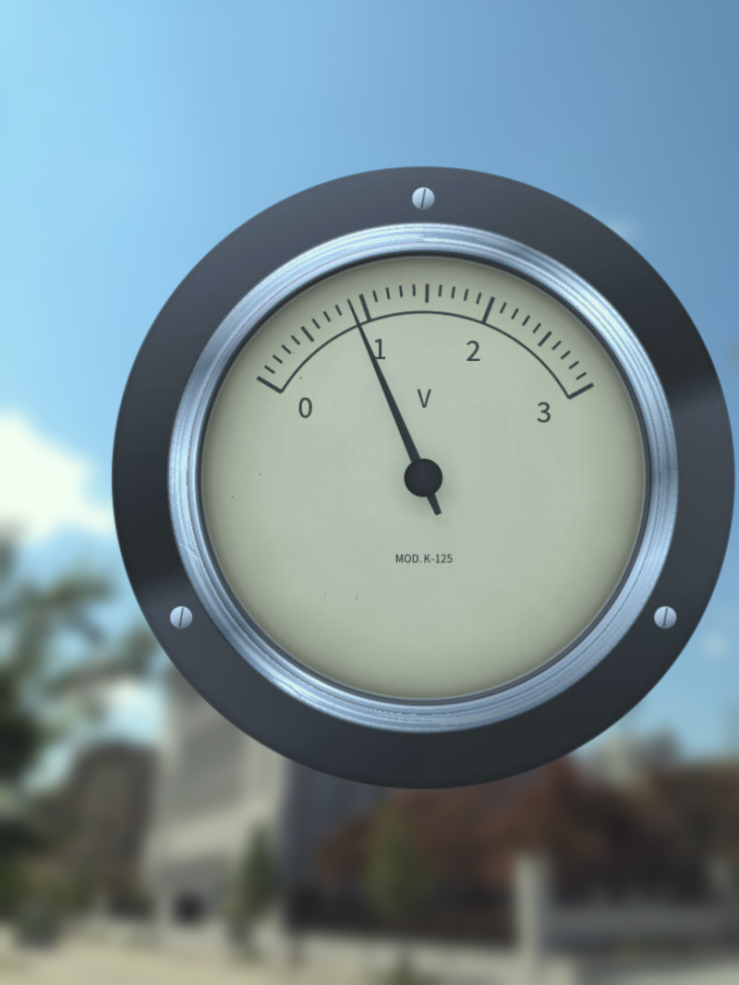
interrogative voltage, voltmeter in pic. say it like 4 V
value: 0.9 V
